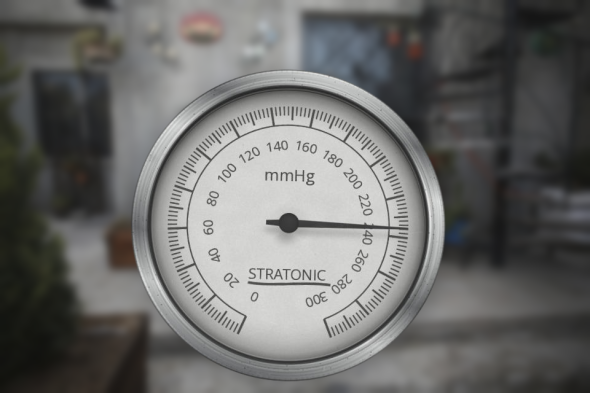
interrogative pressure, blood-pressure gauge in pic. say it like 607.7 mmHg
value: 236 mmHg
